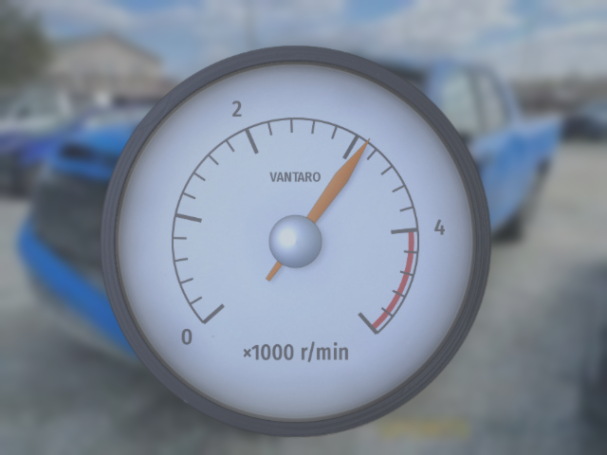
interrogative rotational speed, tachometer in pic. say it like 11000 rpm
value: 3100 rpm
